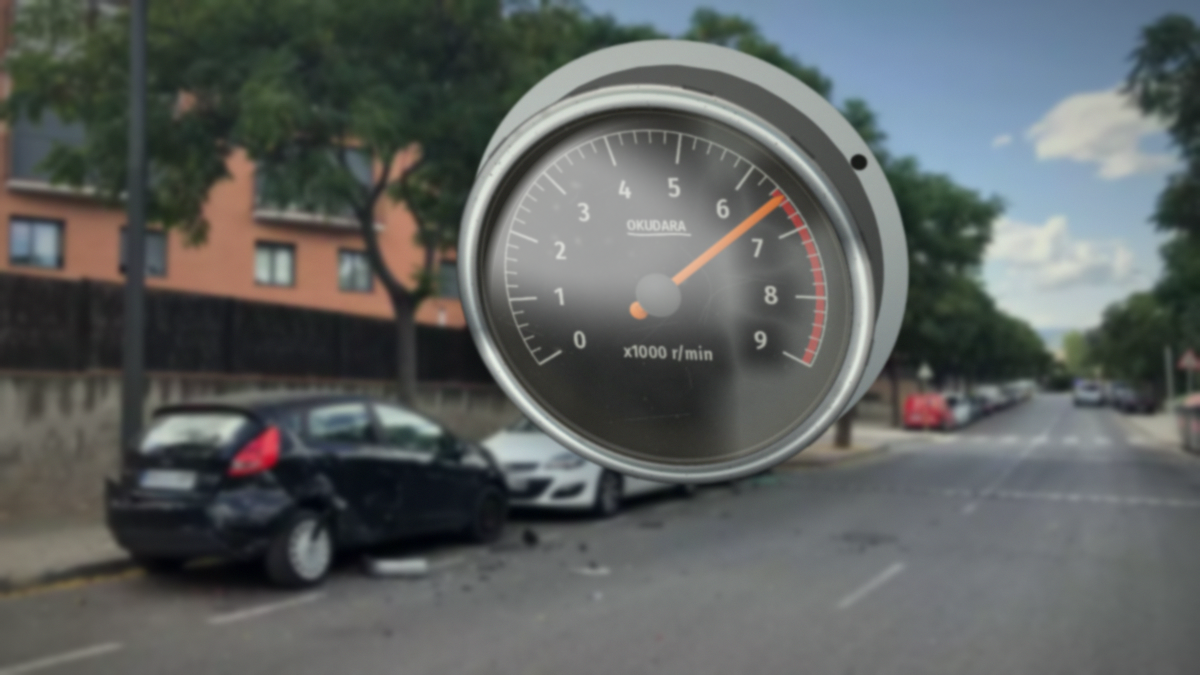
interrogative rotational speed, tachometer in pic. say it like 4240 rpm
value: 6500 rpm
